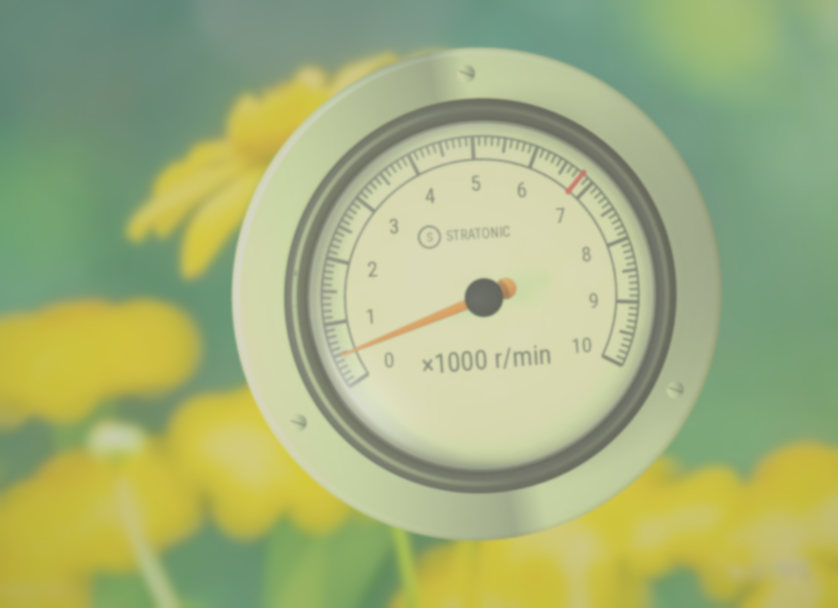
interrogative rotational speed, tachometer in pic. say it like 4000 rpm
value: 500 rpm
